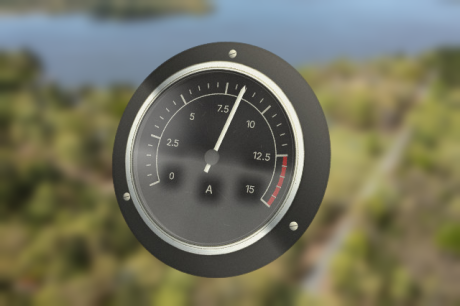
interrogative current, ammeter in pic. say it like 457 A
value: 8.5 A
